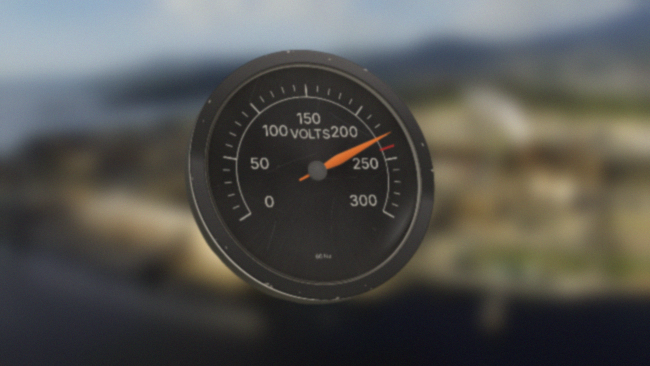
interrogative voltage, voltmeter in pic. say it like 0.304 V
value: 230 V
